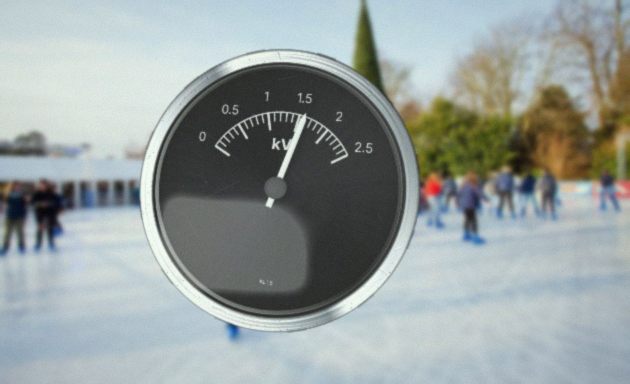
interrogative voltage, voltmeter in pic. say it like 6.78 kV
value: 1.6 kV
